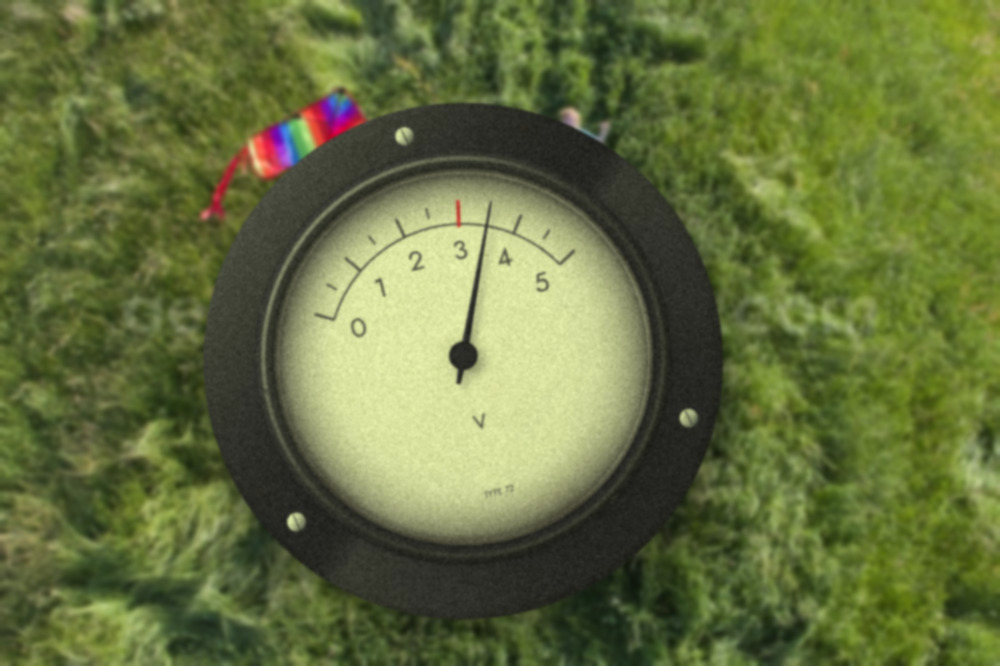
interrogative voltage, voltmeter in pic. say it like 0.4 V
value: 3.5 V
